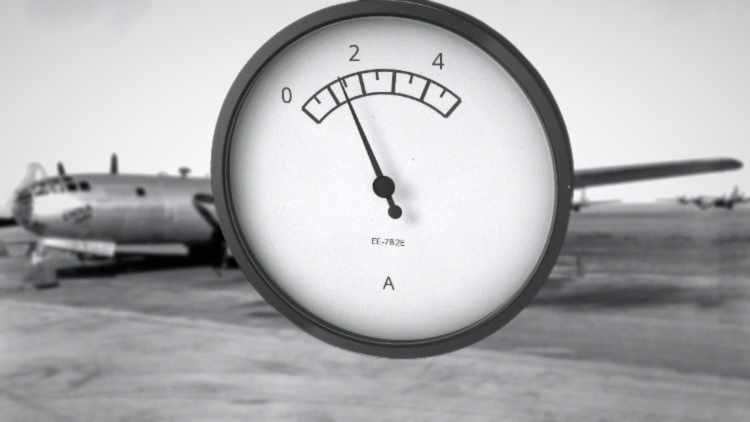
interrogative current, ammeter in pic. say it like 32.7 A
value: 1.5 A
